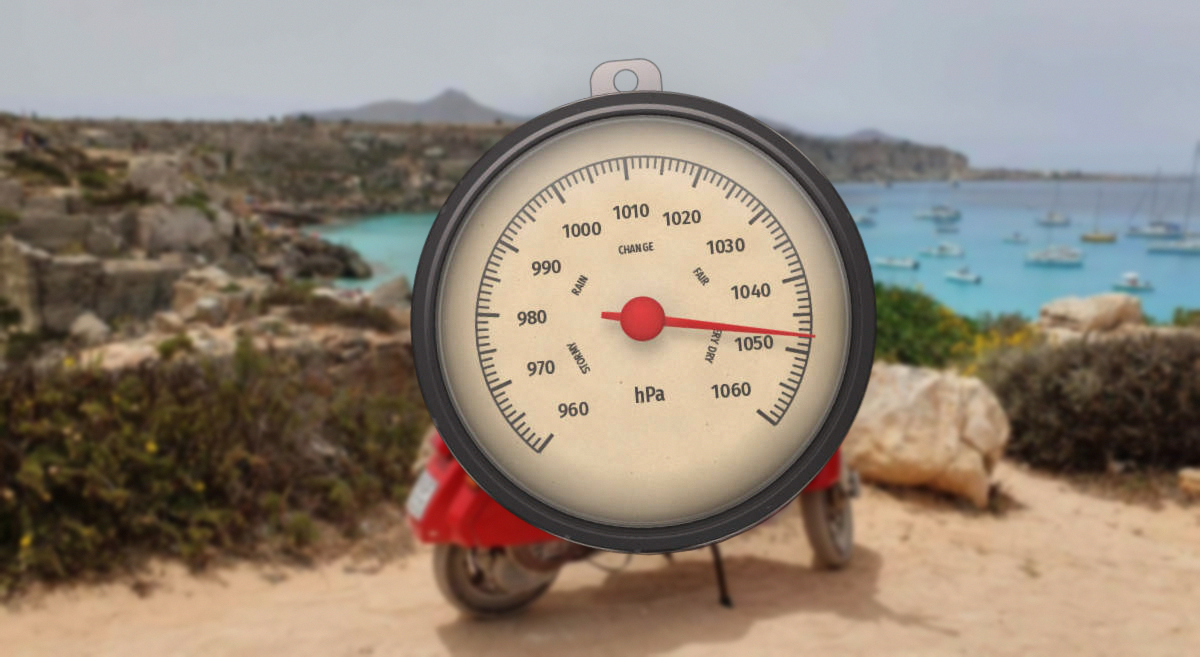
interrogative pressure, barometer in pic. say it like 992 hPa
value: 1048 hPa
